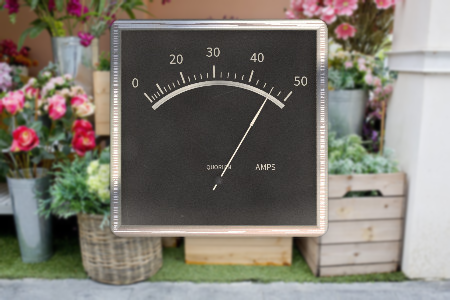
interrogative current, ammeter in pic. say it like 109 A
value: 46 A
